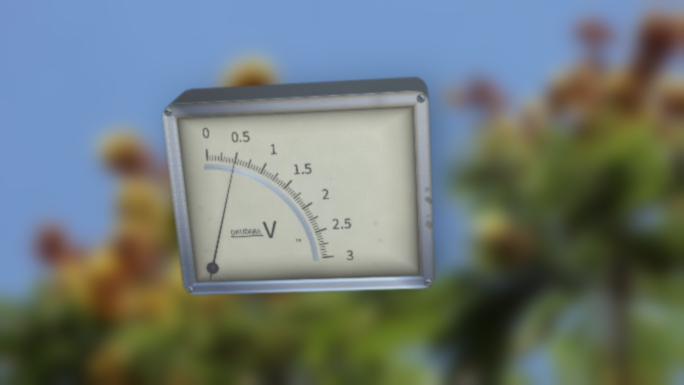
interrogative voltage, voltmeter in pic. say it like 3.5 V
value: 0.5 V
